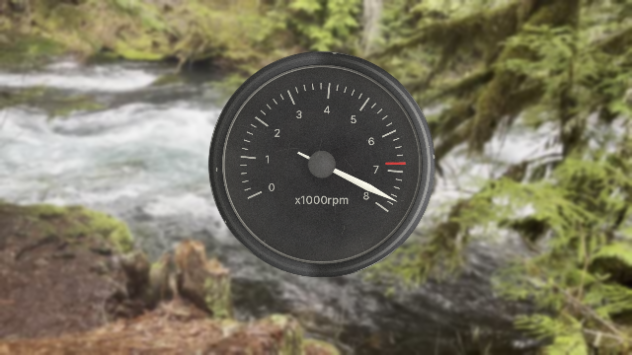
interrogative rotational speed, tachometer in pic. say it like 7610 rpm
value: 7700 rpm
